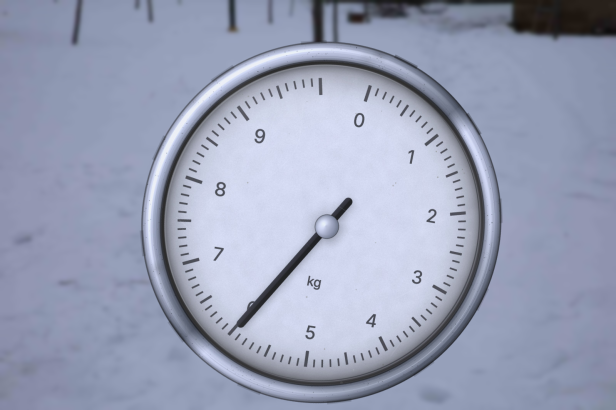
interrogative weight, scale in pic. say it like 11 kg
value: 6 kg
